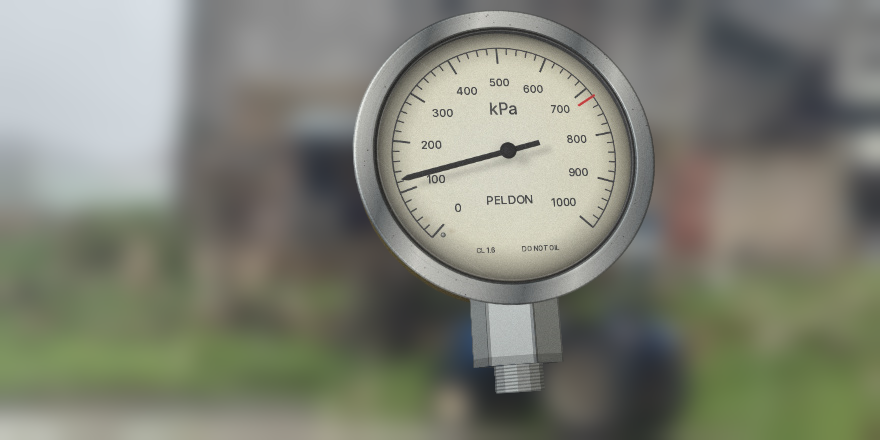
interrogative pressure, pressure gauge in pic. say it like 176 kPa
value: 120 kPa
